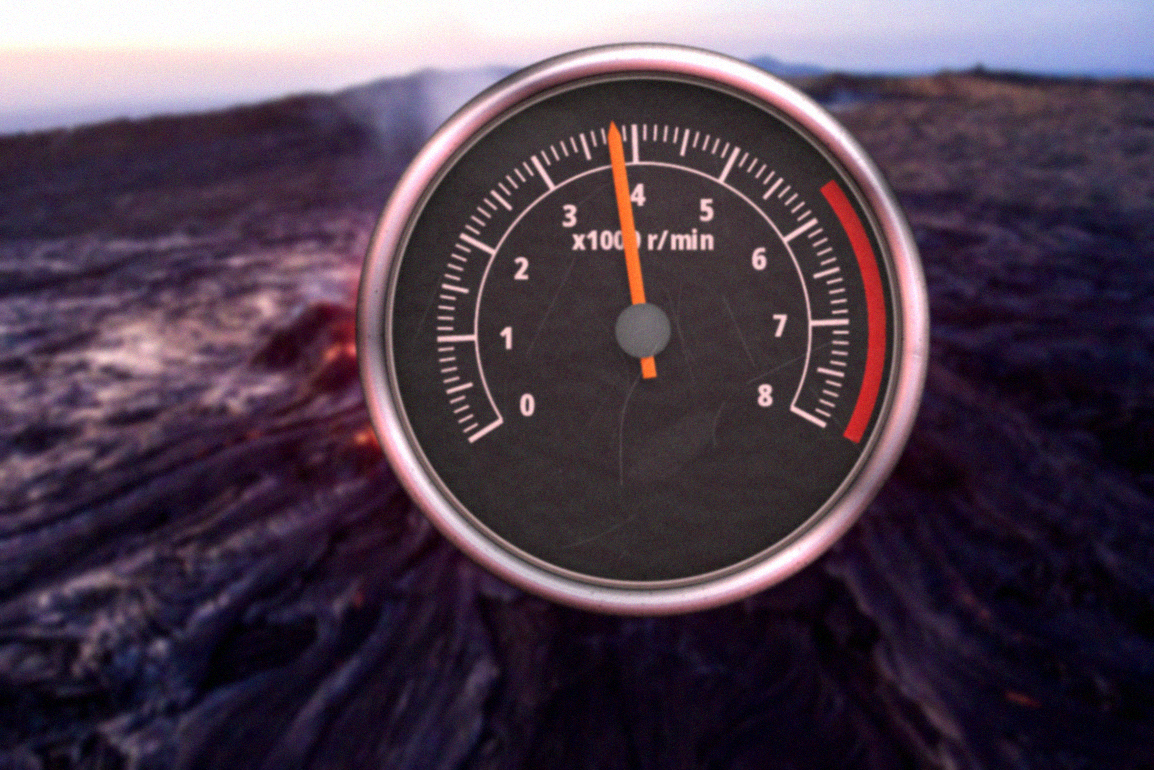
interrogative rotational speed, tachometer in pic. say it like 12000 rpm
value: 3800 rpm
